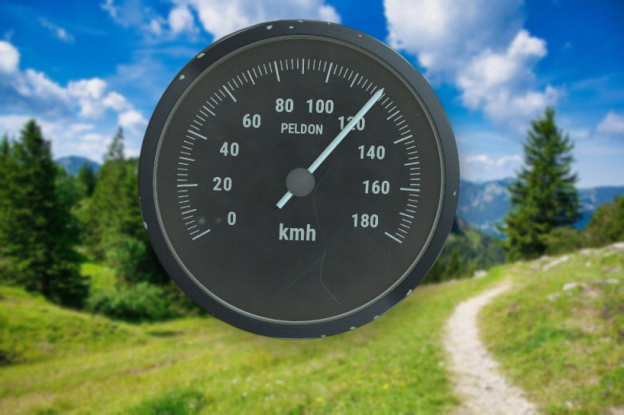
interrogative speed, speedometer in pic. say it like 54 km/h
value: 120 km/h
